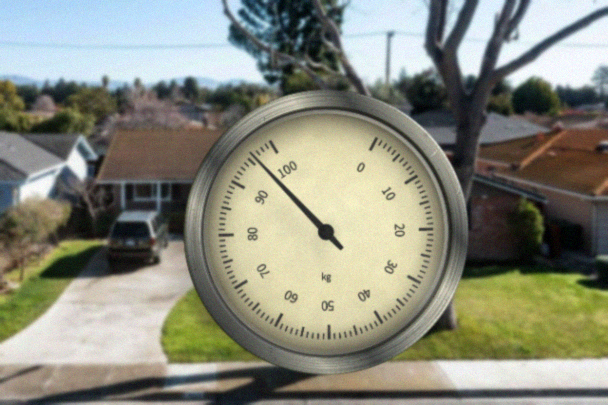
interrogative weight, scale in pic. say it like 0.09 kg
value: 96 kg
